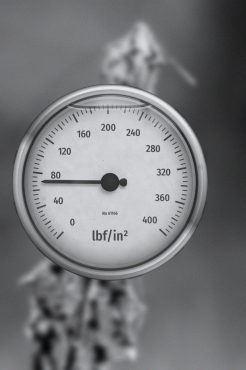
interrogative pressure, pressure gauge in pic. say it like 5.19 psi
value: 70 psi
